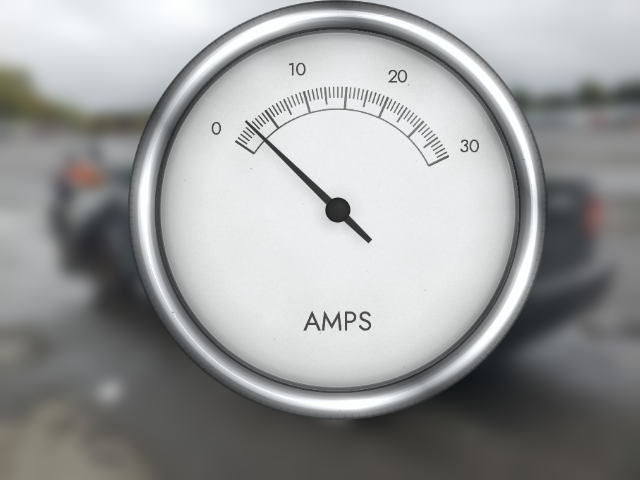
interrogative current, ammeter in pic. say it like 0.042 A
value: 2.5 A
